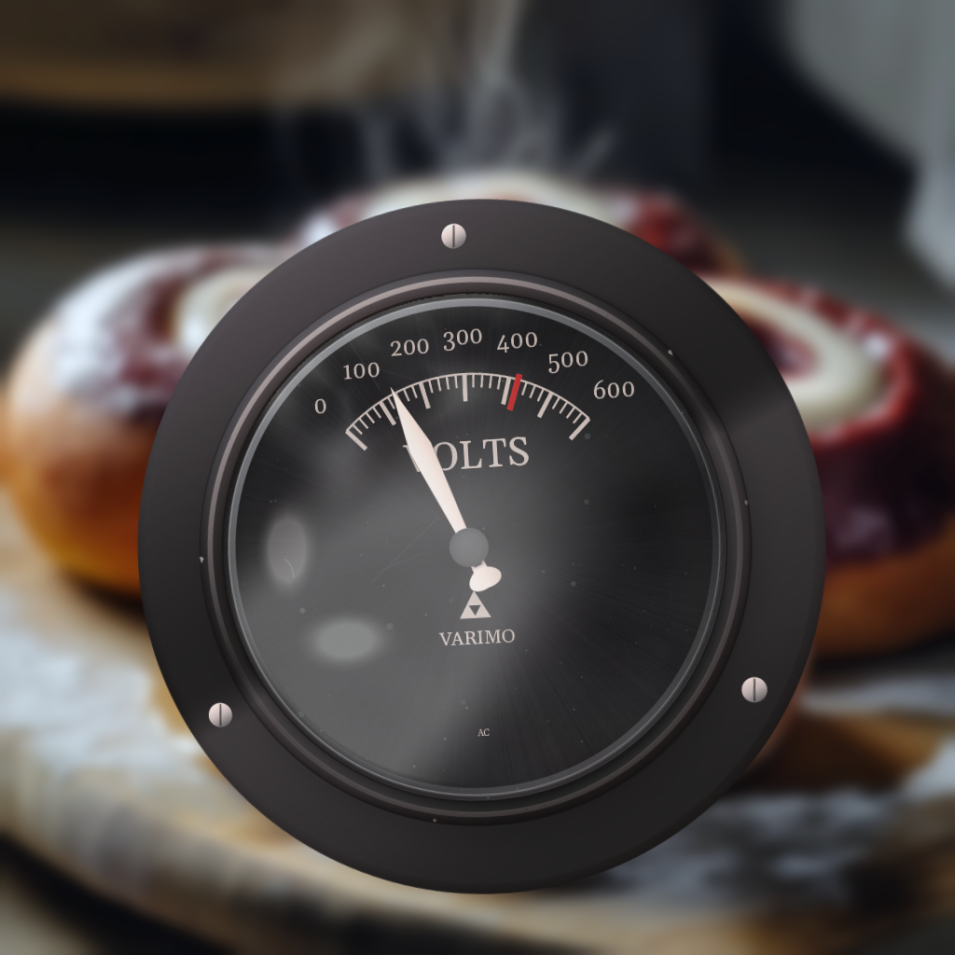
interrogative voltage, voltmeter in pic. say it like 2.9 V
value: 140 V
